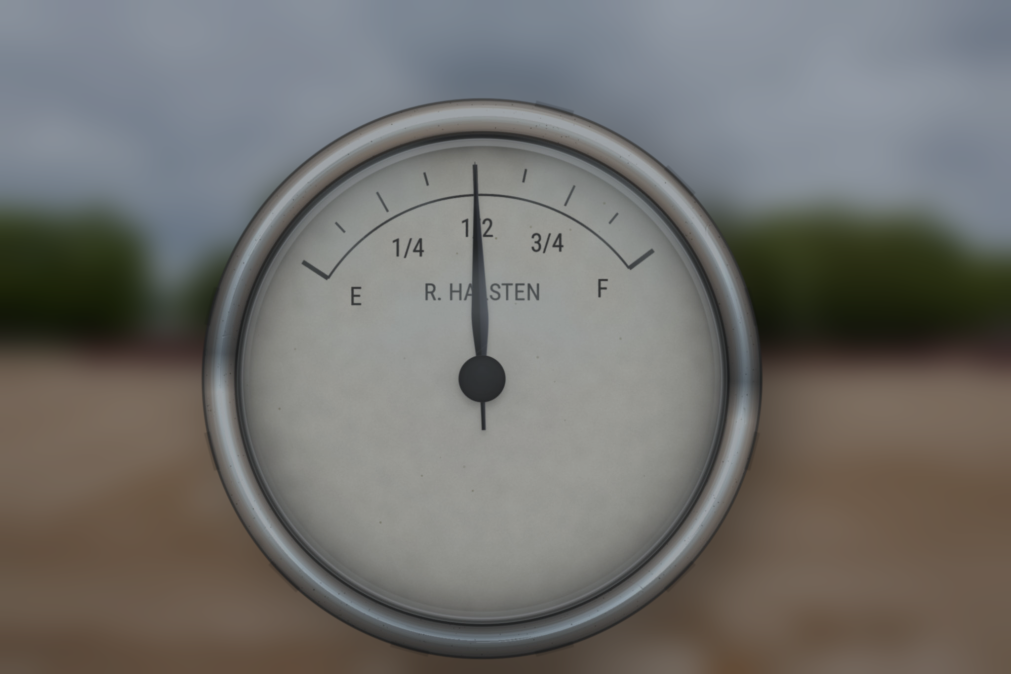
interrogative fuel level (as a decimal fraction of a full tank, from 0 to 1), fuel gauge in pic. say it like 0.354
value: 0.5
